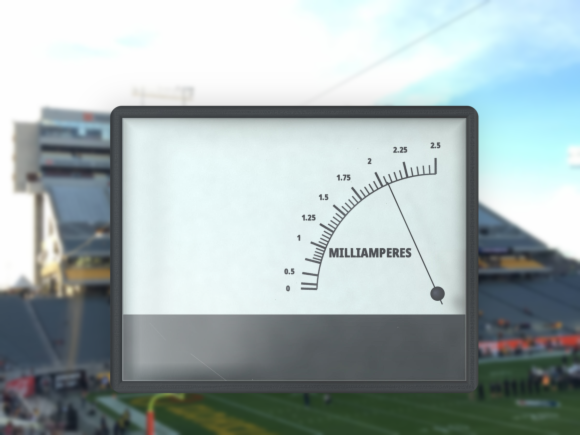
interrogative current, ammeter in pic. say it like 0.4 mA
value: 2.05 mA
